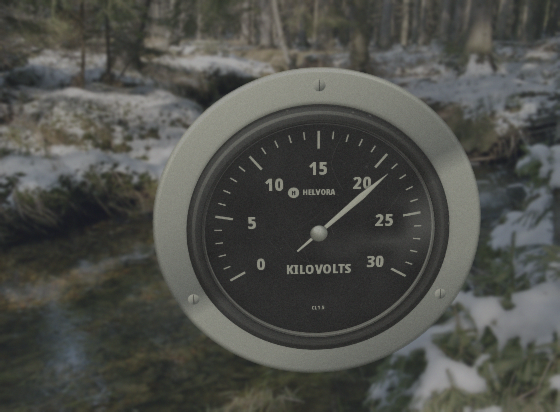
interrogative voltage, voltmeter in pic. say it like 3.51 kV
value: 21 kV
